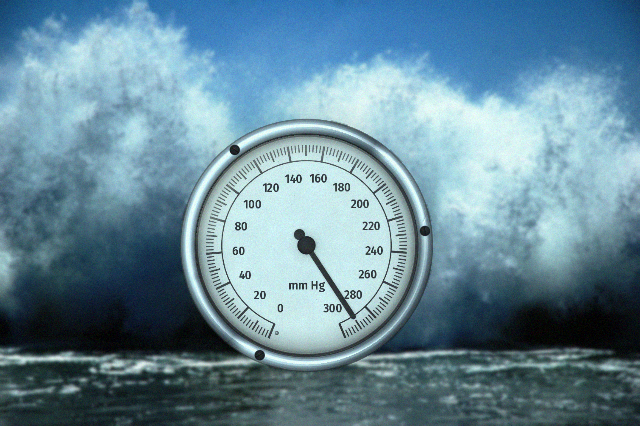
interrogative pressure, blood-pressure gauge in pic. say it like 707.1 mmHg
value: 290 mmHg
